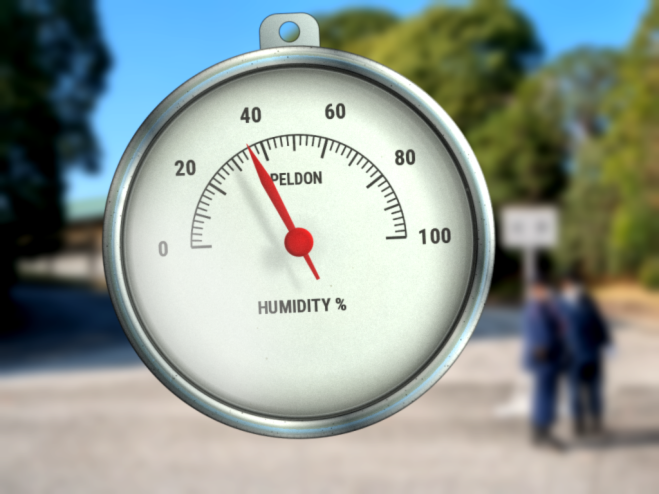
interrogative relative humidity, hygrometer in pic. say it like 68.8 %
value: 36 %
